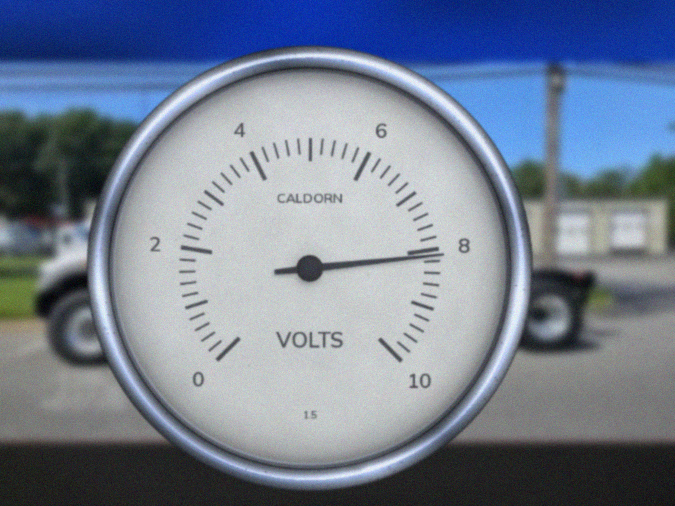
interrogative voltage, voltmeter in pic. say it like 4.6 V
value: 8.1 V
